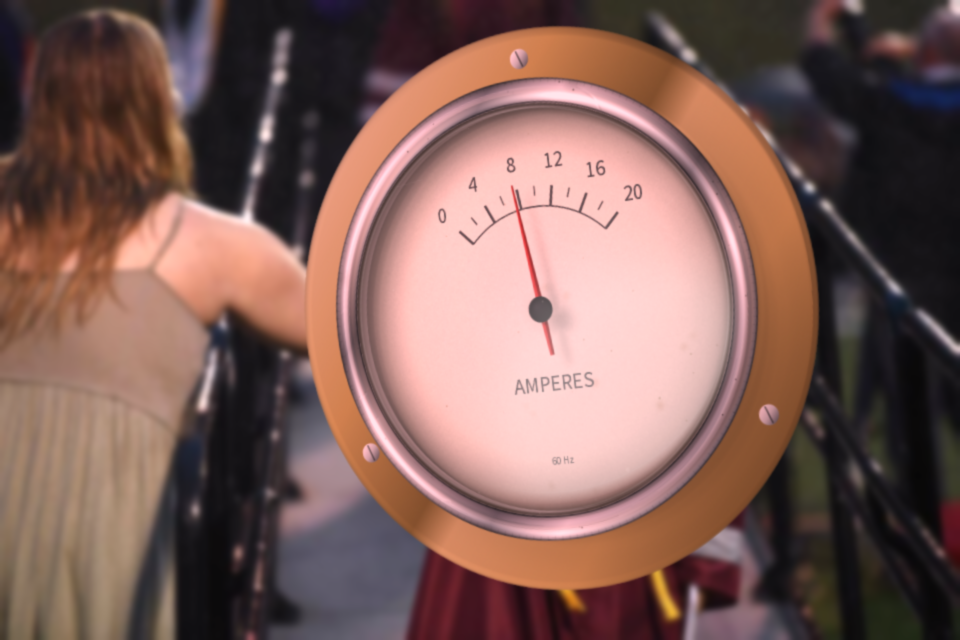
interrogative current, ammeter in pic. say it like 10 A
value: 8 A
